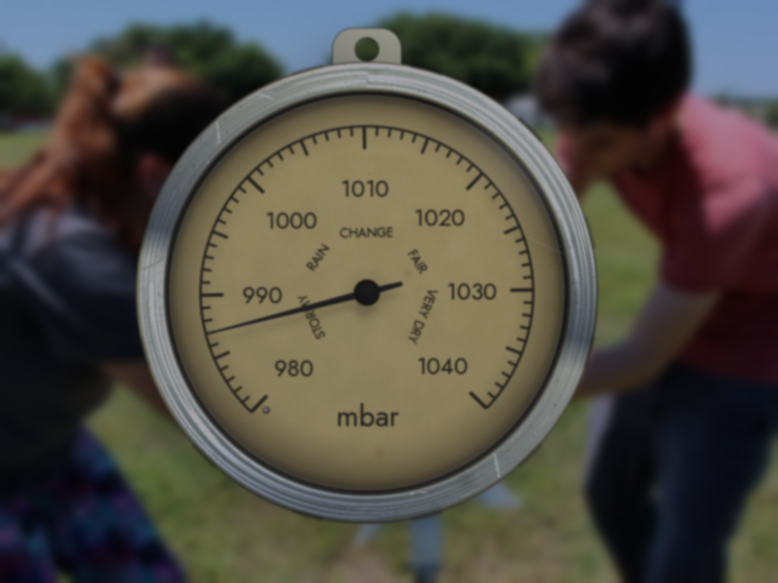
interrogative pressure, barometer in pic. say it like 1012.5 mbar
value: 987 mbar
